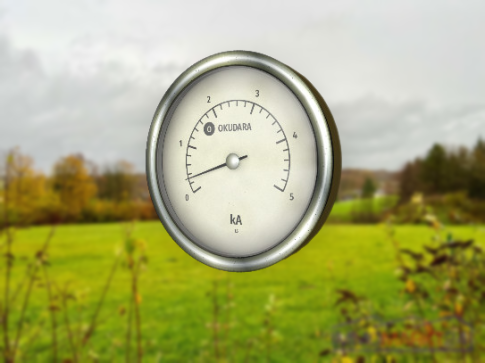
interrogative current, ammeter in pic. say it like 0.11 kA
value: 0.3 kA
